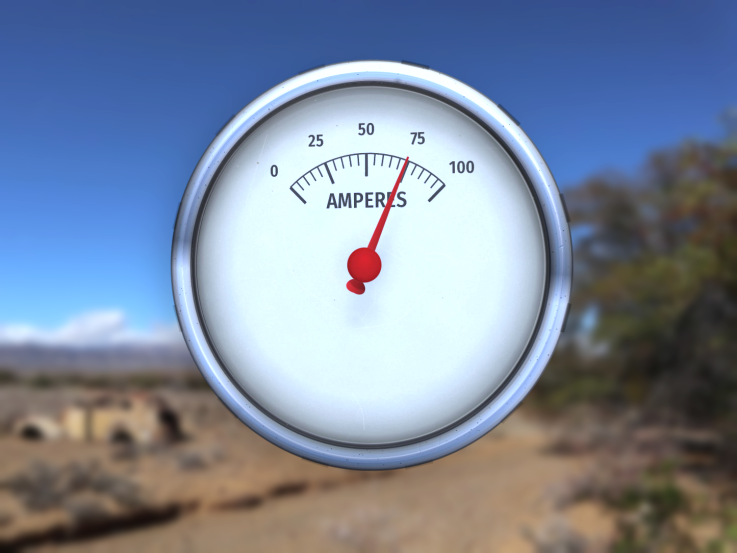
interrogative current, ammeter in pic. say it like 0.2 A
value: 75 A
